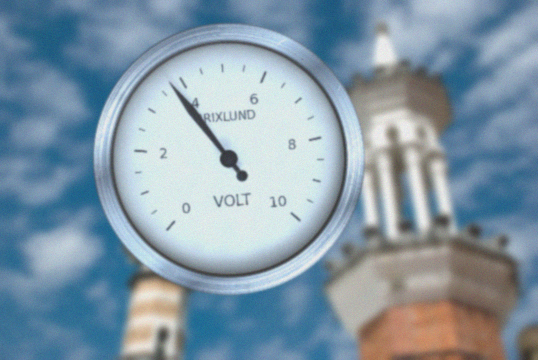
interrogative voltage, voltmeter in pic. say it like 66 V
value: 3.75 V
